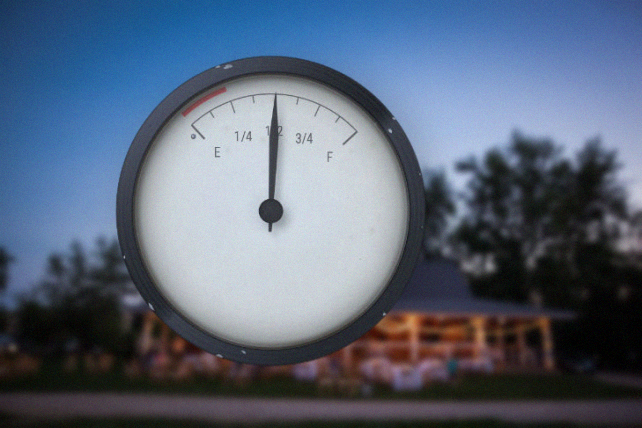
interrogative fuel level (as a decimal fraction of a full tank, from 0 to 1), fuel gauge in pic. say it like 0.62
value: 0.5
